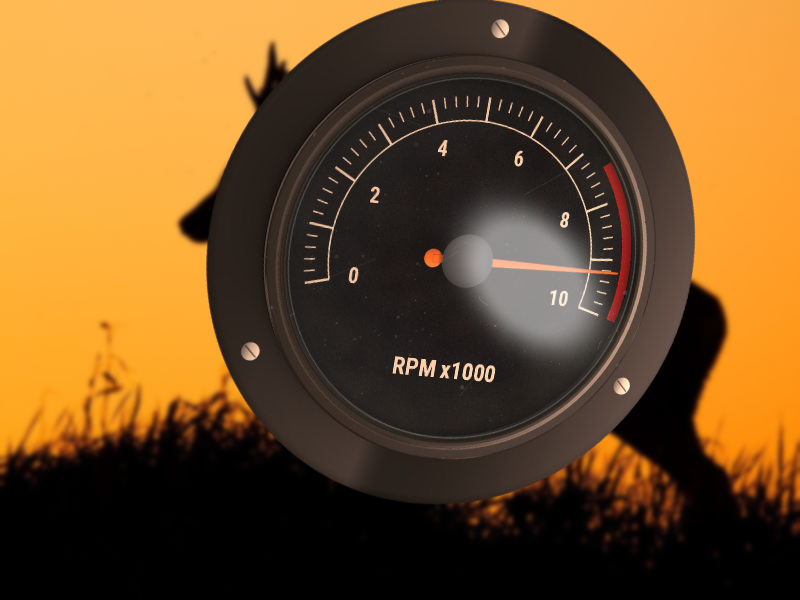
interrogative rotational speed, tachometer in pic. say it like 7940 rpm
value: 9200 rpm
